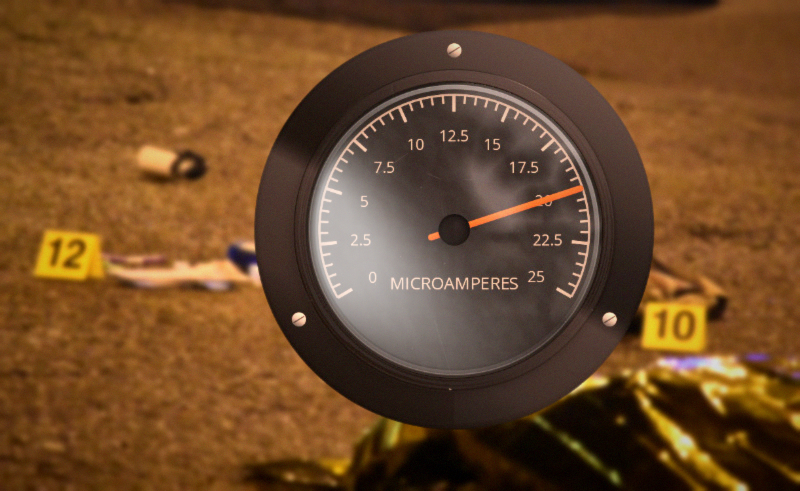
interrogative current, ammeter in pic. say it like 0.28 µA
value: 20 µA
